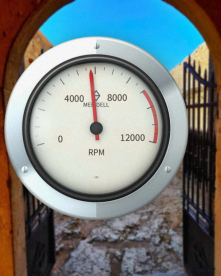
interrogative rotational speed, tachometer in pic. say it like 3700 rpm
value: 5750 rpm
